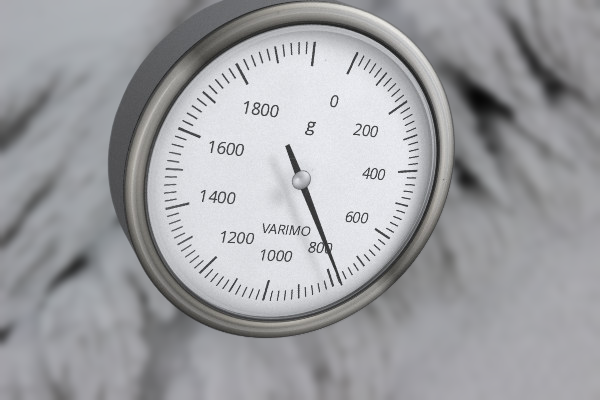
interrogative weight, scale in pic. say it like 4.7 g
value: 780 g
